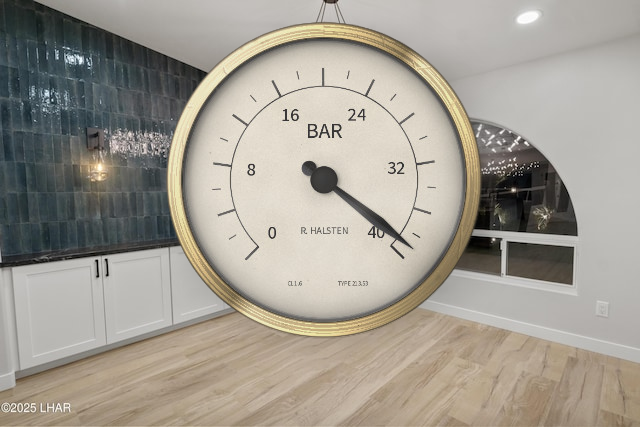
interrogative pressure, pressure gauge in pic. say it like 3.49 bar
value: 39 bar
